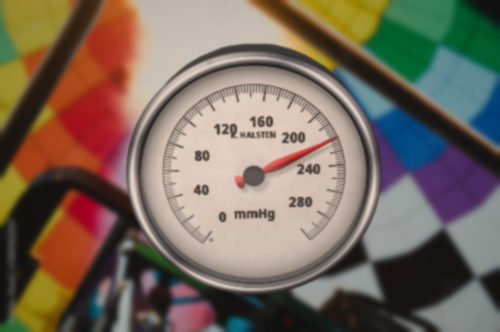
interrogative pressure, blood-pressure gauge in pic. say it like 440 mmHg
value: 220 mmHg
